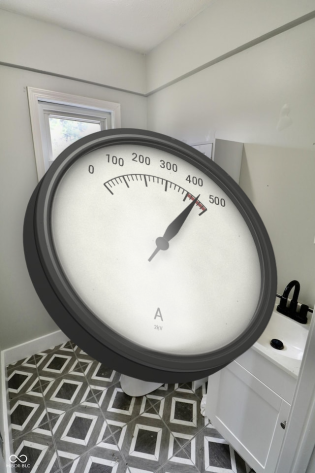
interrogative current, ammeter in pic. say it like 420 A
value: 440 A
